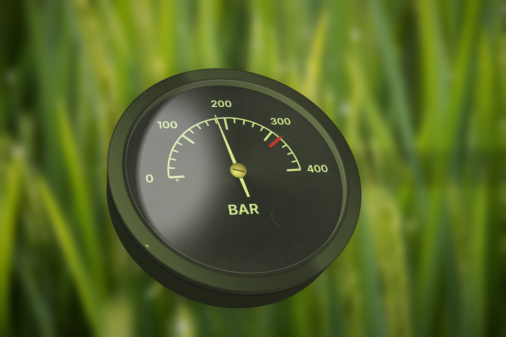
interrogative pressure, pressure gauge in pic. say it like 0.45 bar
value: 180 bar
